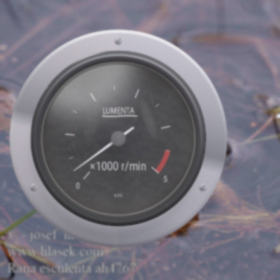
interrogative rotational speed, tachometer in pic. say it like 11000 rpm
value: 250 rpm
